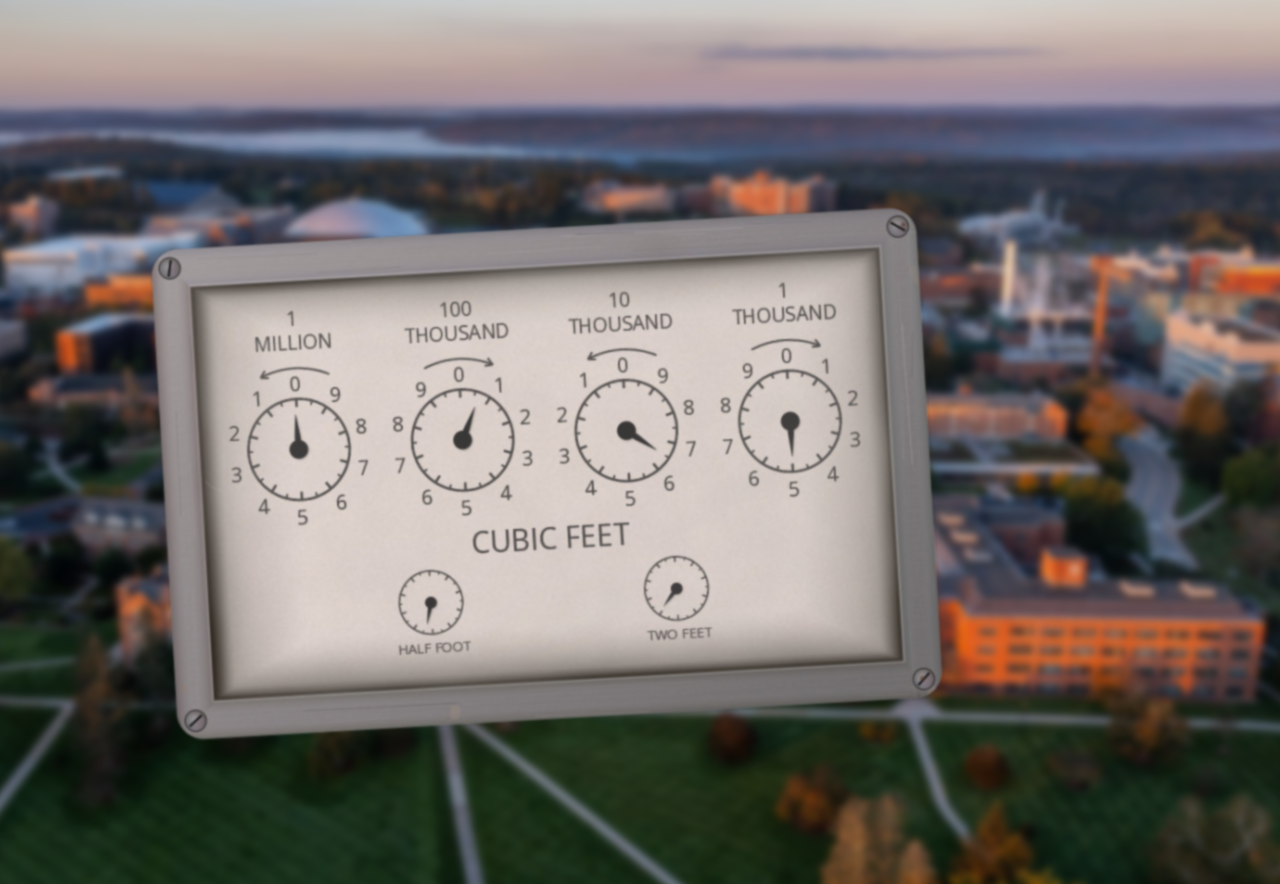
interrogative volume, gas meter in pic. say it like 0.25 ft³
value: 6500 ft³
